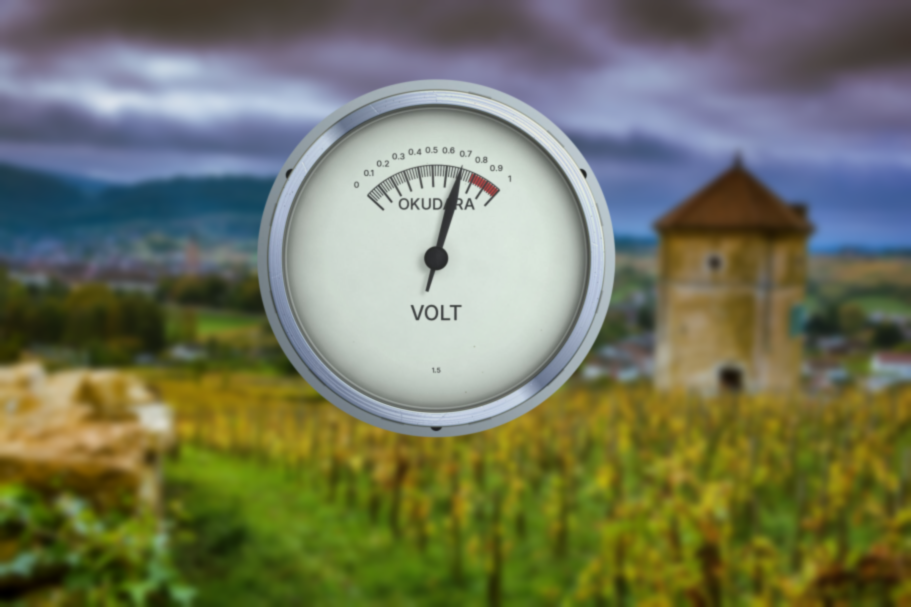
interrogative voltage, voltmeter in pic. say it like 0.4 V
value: 0.7 V
